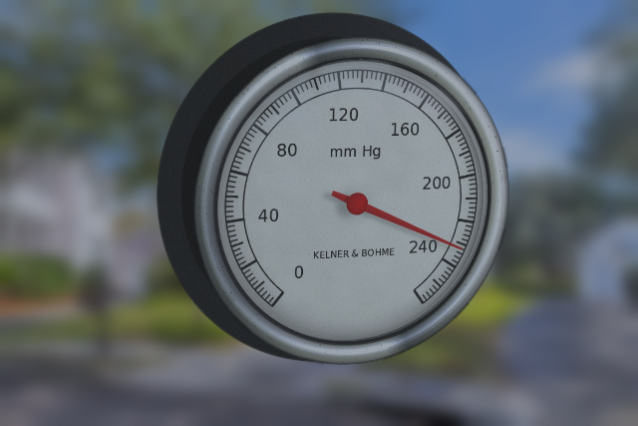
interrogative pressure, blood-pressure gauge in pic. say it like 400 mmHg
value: 232 mmHg
